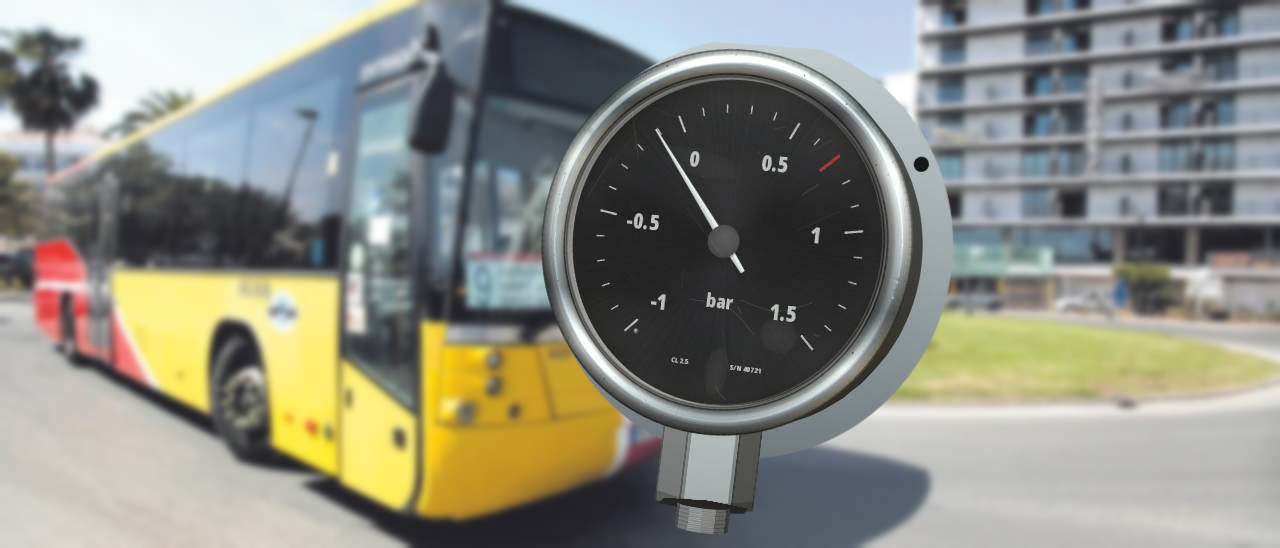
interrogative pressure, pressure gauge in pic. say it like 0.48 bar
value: -0.1 bar
